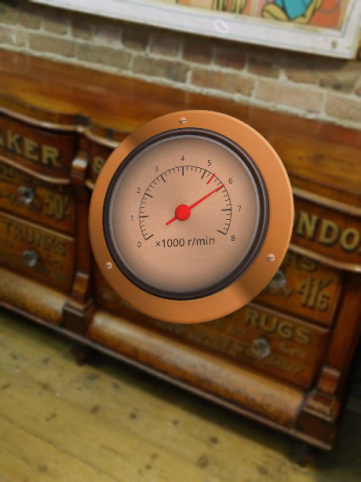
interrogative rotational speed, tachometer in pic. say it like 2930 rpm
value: 6000 rpm
